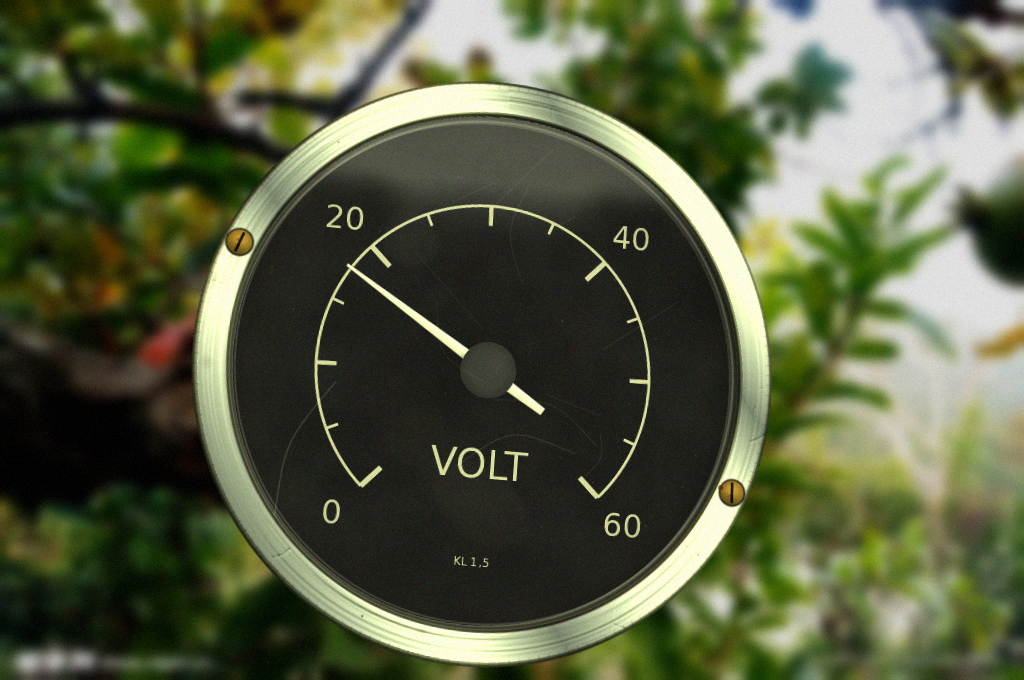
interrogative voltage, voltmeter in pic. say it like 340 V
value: 17.5 V
